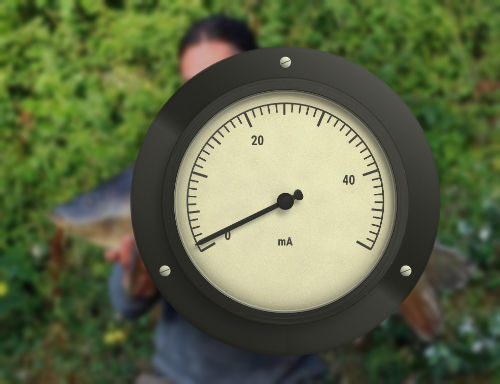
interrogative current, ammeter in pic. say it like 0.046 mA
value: 1 mA
